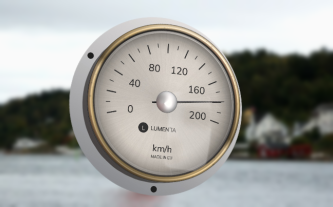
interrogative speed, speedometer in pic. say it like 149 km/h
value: 180 km/h
